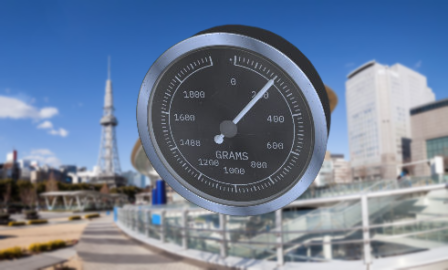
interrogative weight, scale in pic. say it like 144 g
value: 200 g
